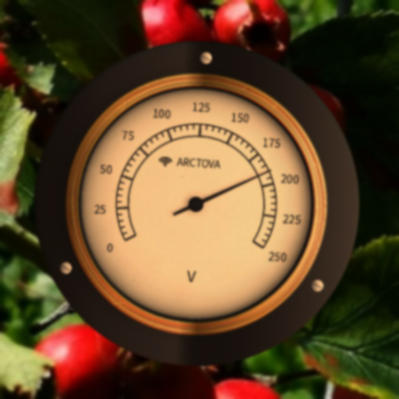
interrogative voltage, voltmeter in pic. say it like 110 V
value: 190 V
